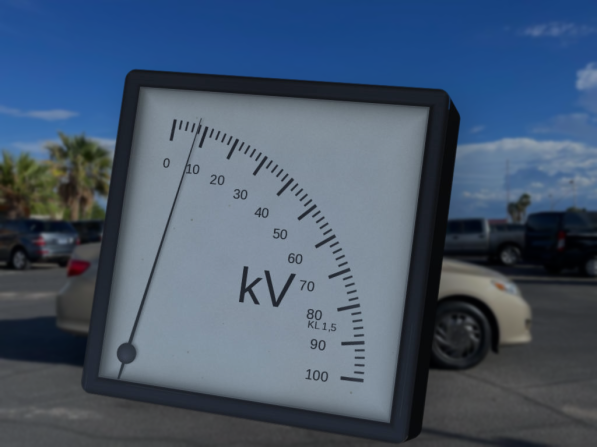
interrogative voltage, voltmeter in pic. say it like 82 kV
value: 8 kV
